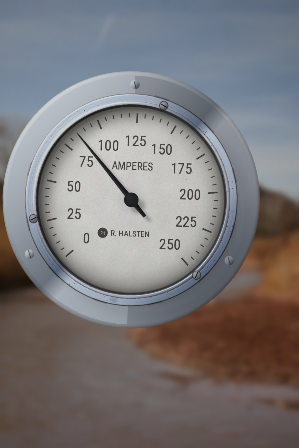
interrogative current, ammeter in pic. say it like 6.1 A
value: 85 A
